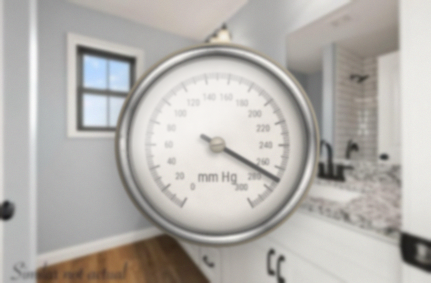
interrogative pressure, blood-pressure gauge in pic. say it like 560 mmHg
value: 270 mmHg
